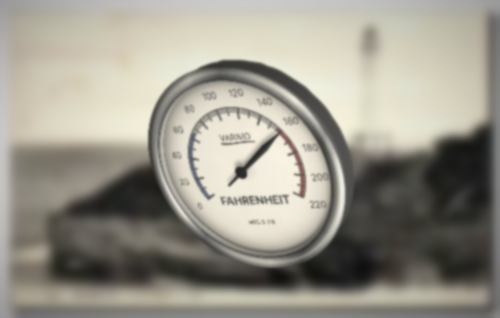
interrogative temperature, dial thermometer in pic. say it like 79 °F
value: 160 °F
